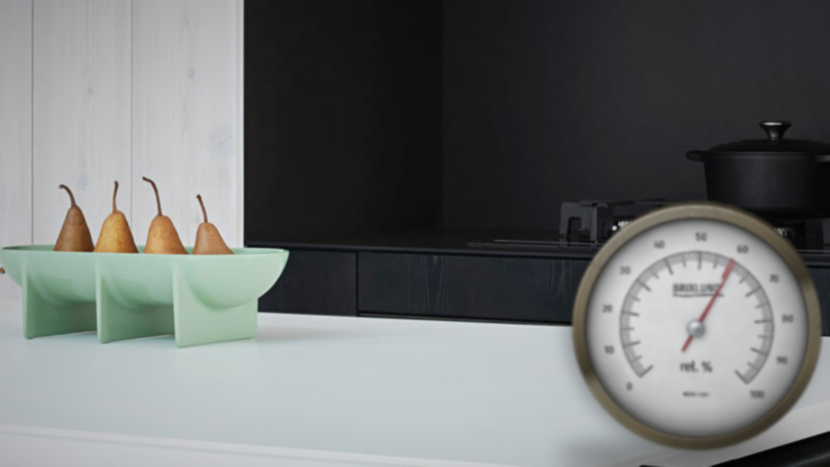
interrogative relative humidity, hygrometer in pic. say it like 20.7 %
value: 60 %
